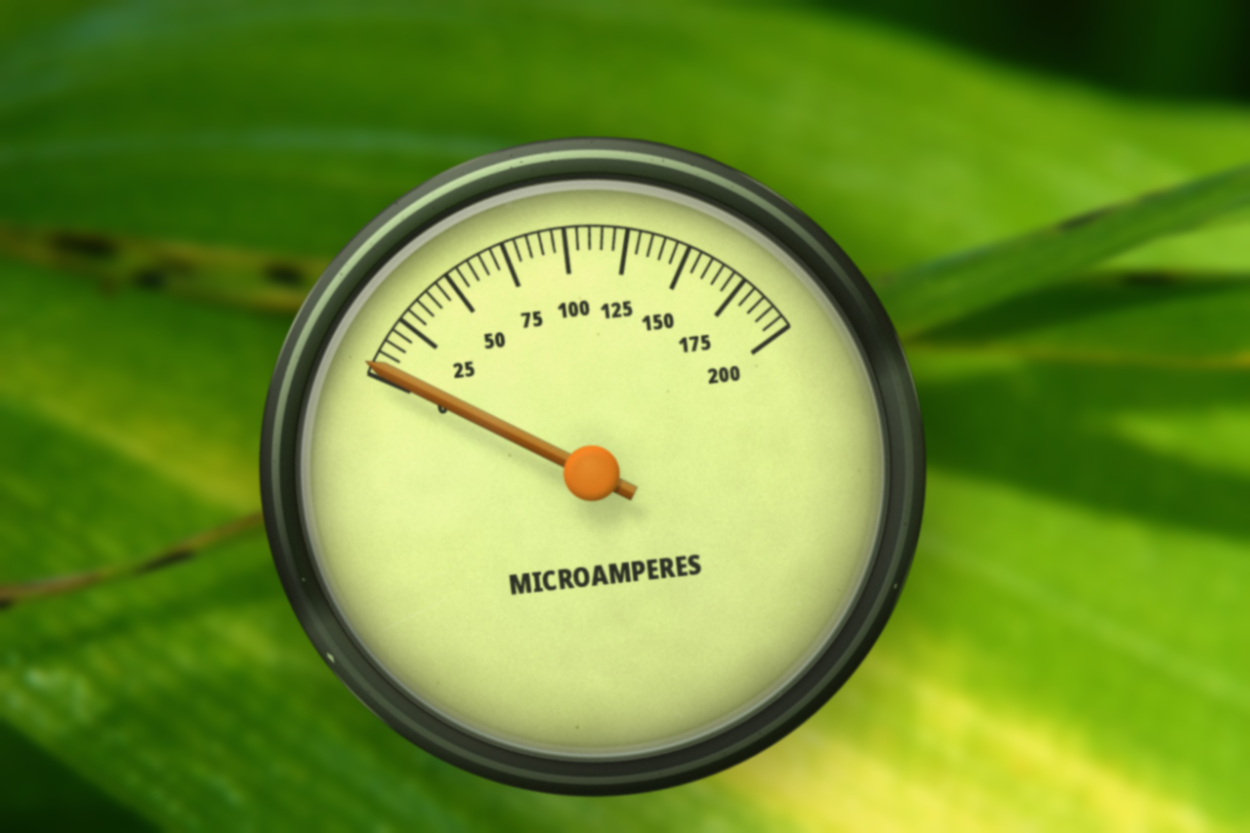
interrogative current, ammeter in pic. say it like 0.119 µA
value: 5 µA
